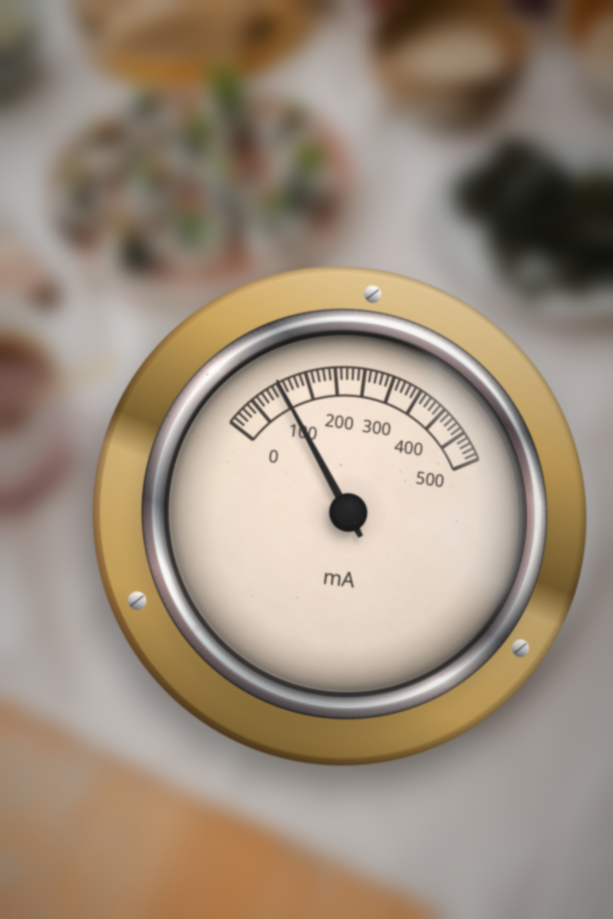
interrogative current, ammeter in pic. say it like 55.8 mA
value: 100 mA
